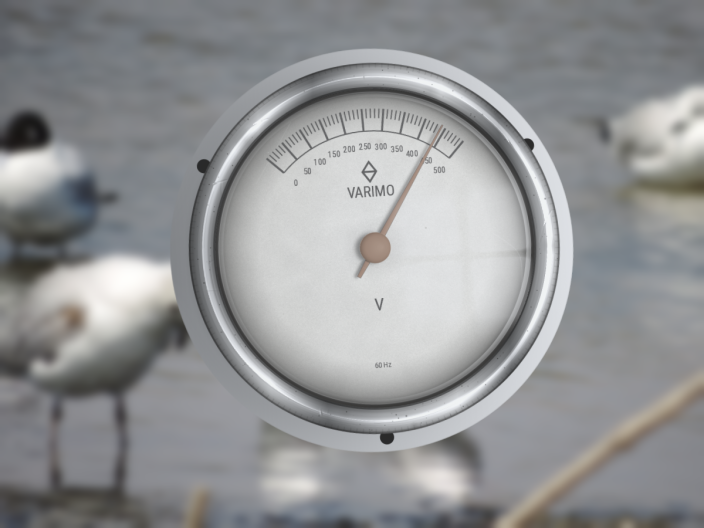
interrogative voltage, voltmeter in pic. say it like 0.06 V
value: 440 V
